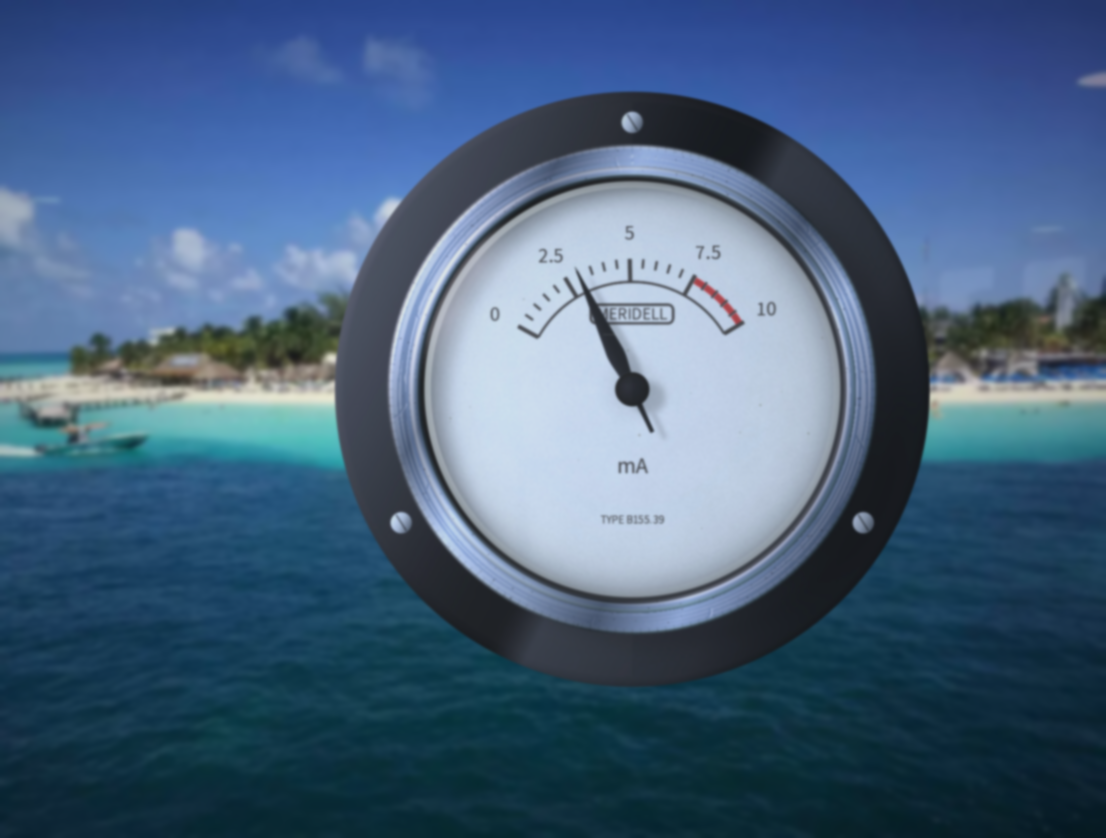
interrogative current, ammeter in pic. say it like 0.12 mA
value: 3 mA
